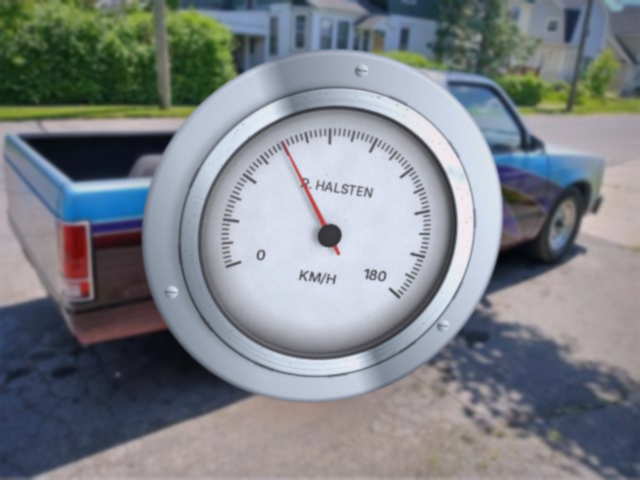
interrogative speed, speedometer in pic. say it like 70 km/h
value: 60 km/h
